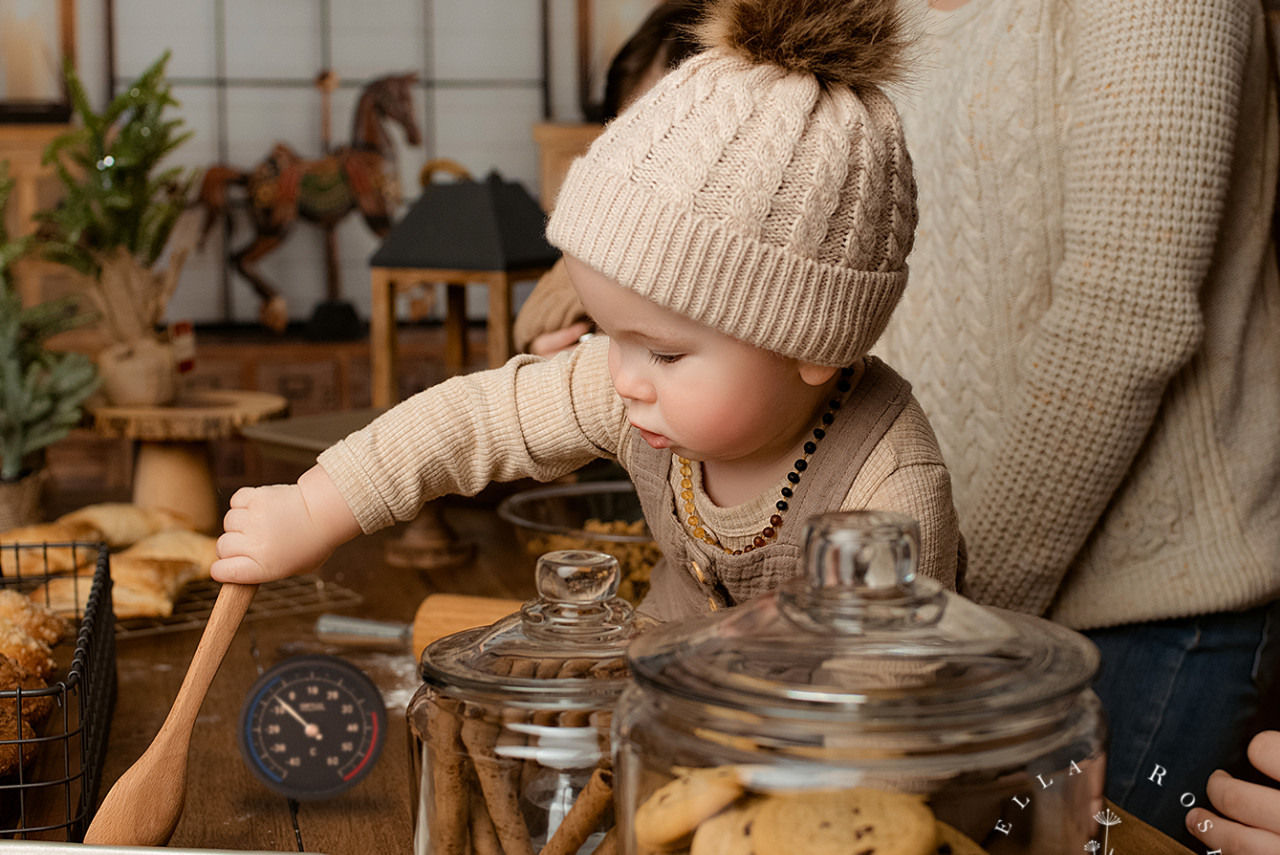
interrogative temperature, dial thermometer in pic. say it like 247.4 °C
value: -5 °C
